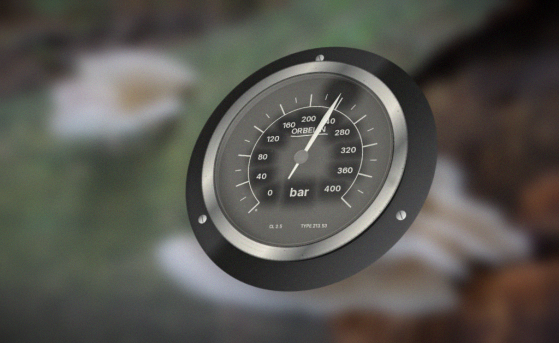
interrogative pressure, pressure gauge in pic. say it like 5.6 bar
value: 240 bar
